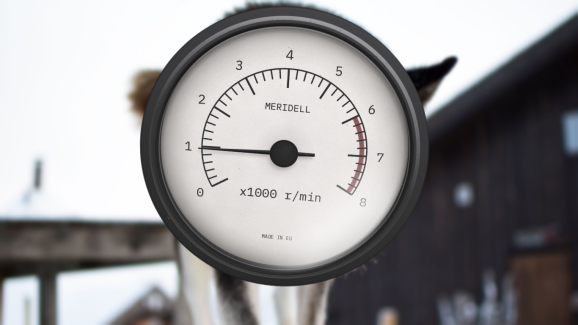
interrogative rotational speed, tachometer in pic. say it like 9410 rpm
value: 1000 rpm
